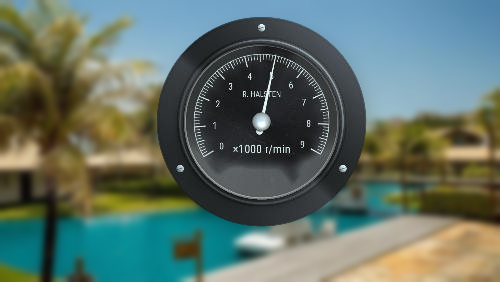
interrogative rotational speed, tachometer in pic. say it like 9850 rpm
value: 5000 rpm
